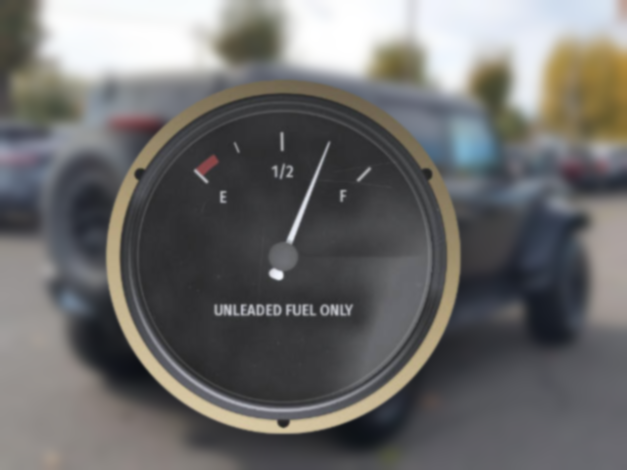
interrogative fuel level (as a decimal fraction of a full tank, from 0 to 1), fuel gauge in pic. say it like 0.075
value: 0.75
